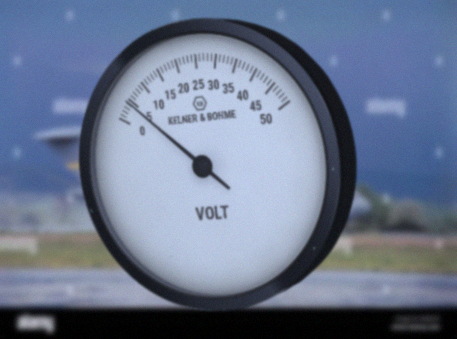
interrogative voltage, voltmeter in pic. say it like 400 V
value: 5 V
